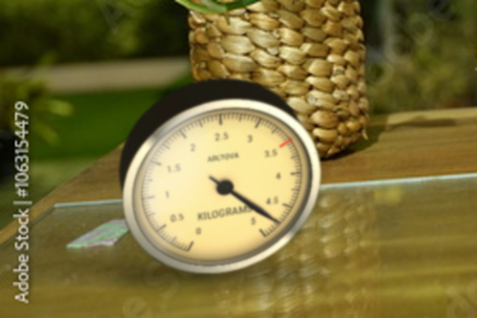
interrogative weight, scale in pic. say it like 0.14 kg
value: 4.75 kg
